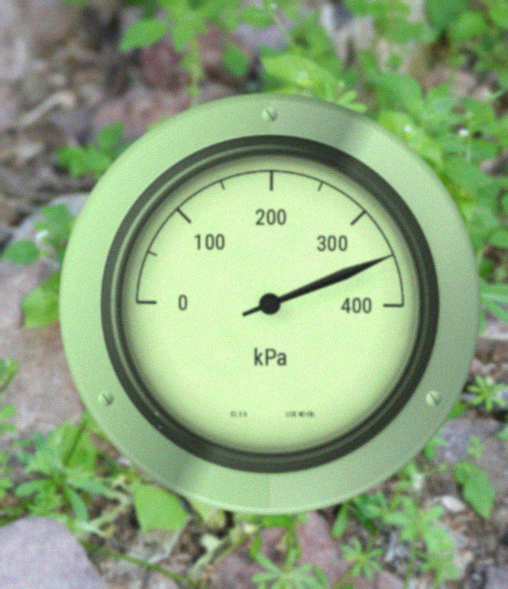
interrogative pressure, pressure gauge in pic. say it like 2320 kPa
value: 350 kPa
